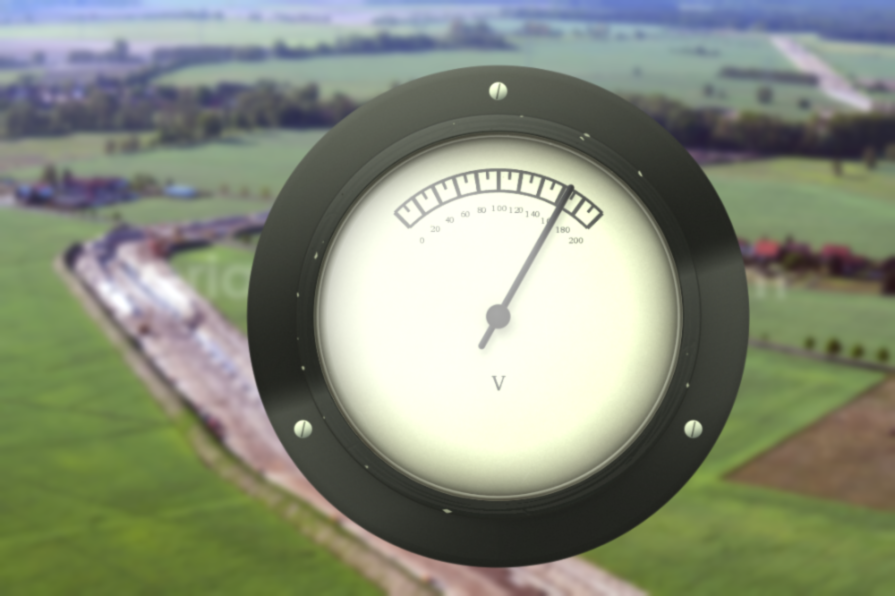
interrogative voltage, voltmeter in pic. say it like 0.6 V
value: 165 V
